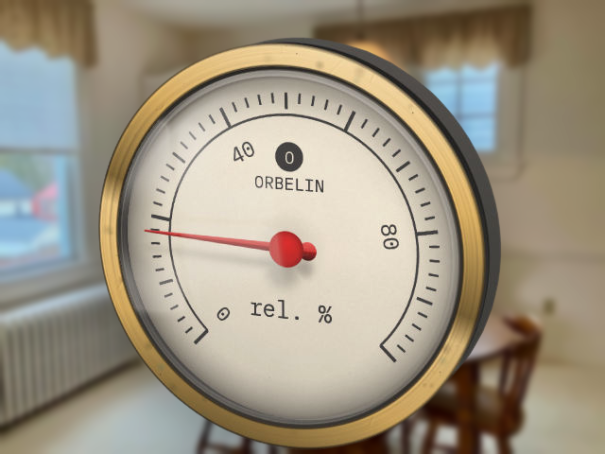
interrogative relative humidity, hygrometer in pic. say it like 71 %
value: 18 %
